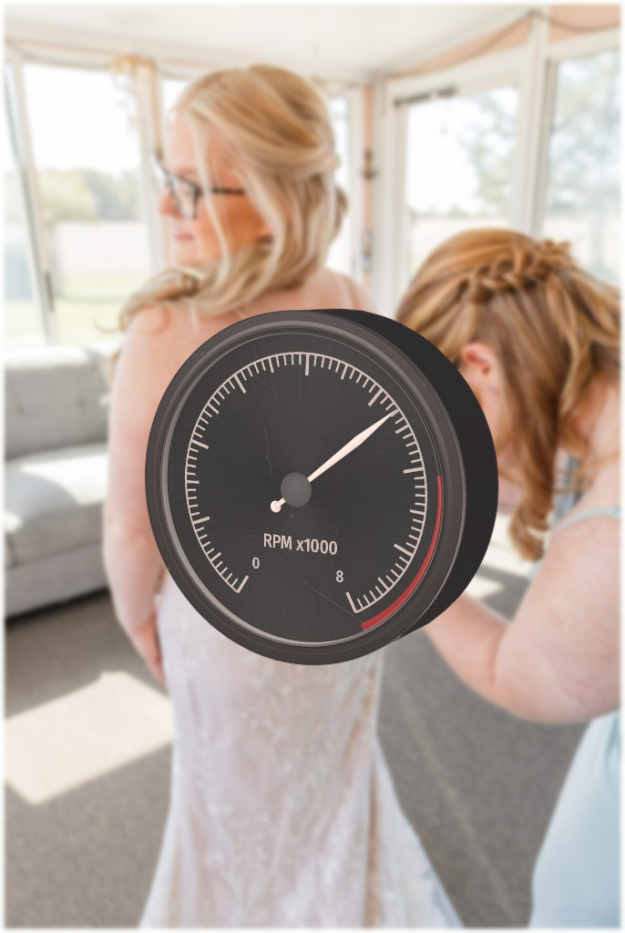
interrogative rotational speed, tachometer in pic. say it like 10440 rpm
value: 5300 rpm
